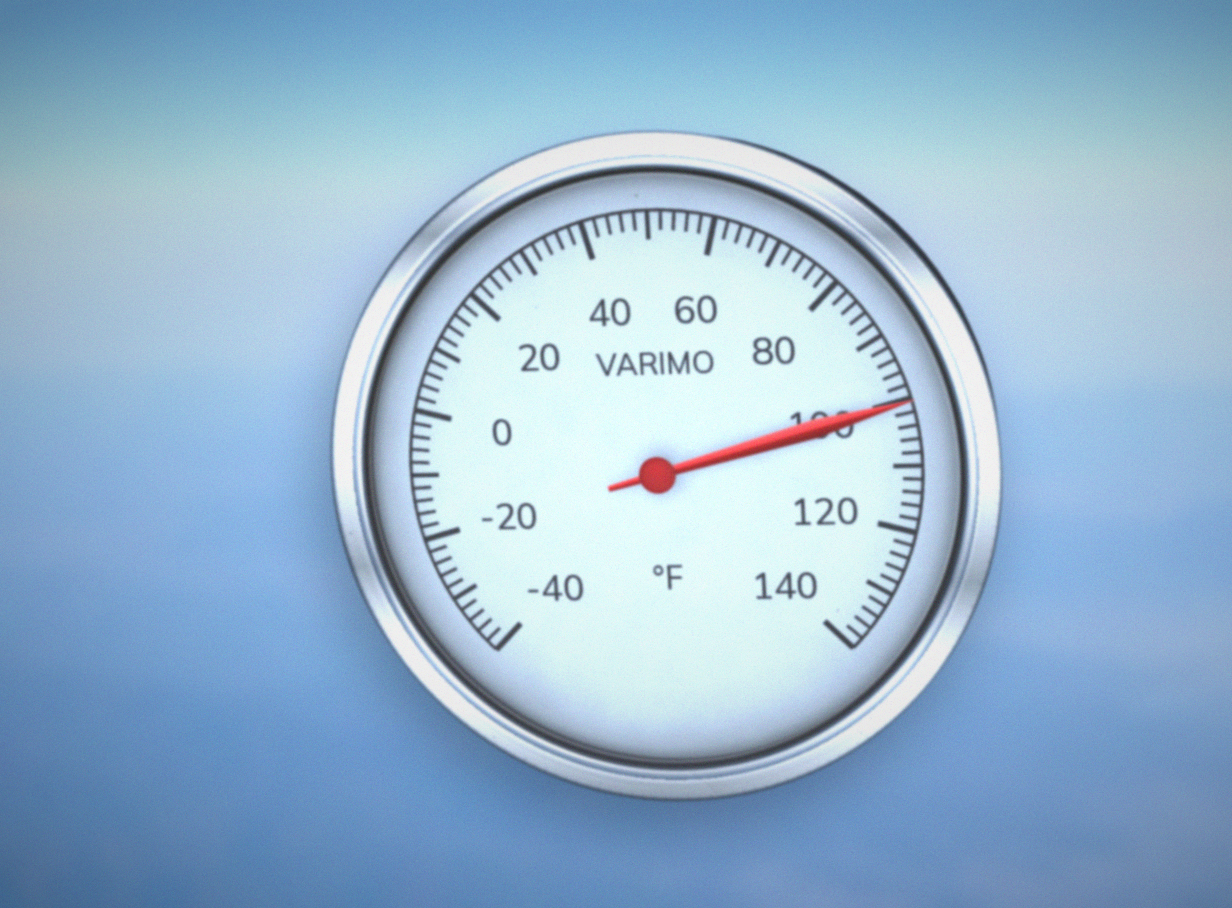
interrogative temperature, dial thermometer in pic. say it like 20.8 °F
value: 100 °F
